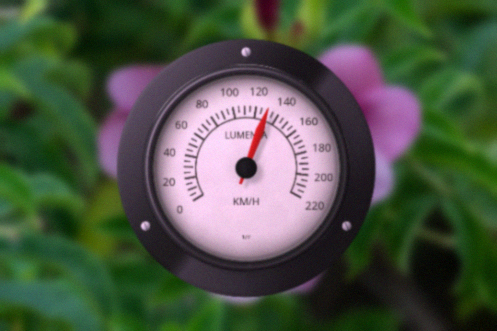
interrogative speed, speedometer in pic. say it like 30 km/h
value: 130 km/h
